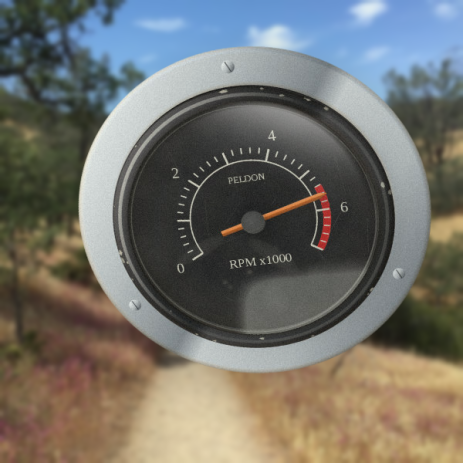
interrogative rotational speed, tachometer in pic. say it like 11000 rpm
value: 5600 rpm
